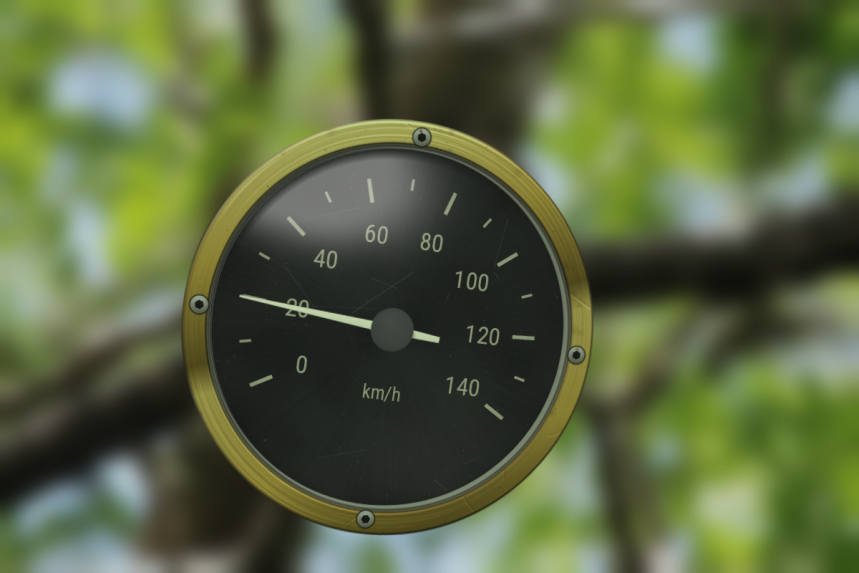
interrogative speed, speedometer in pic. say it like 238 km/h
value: 20 km/h
